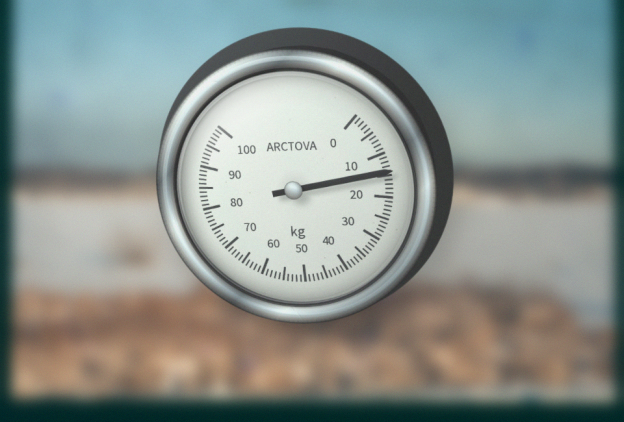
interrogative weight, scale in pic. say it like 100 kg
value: 14 kg
